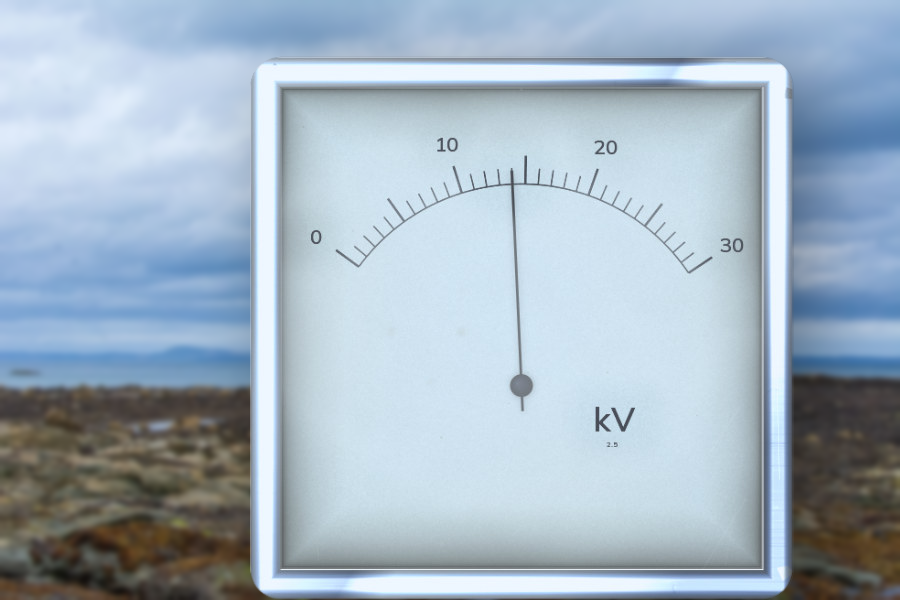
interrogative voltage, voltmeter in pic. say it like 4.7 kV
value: 14 kV
